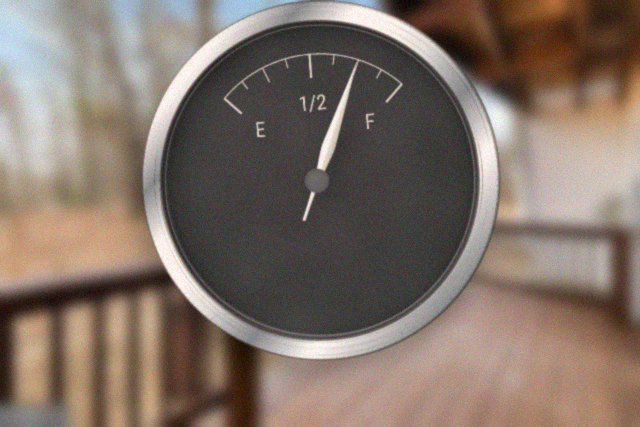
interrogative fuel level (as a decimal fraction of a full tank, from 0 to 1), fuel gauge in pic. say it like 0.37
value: 0.75
